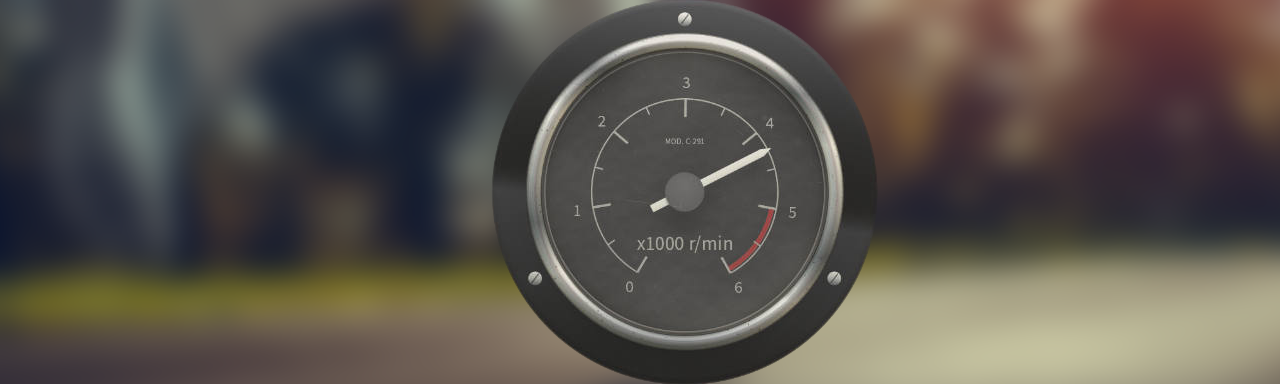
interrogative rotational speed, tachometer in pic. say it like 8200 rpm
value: 4250 rpm
